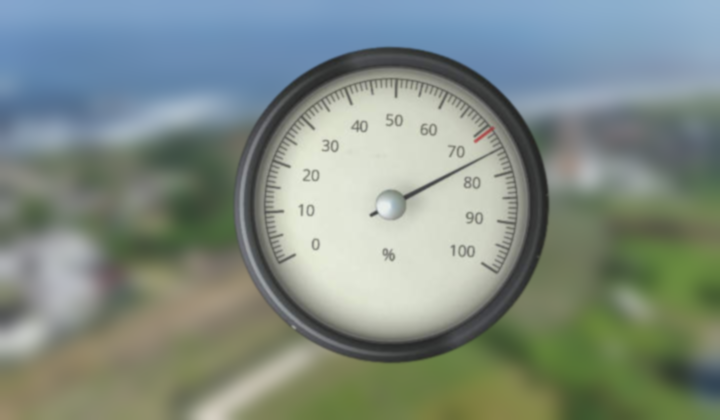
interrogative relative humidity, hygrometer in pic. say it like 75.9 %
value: 75 %
